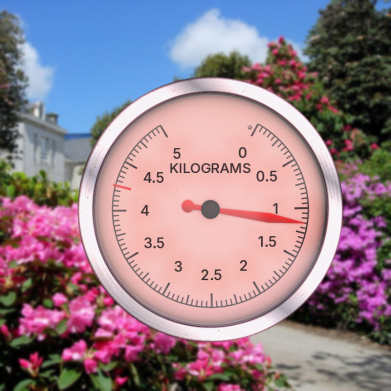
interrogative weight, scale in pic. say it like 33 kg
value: 1.15 kg
